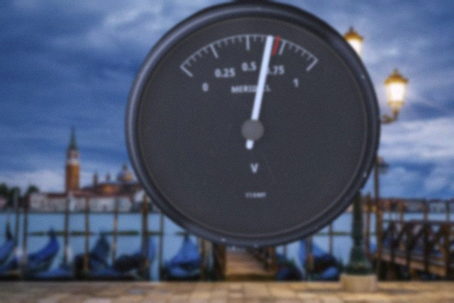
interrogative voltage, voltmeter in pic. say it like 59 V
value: 0.65 V
